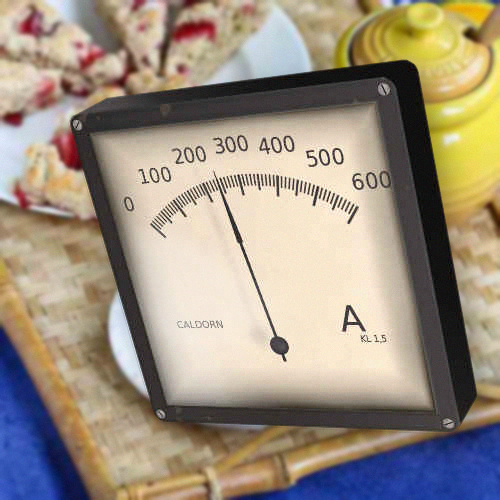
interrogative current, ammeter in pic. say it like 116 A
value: 250 A
